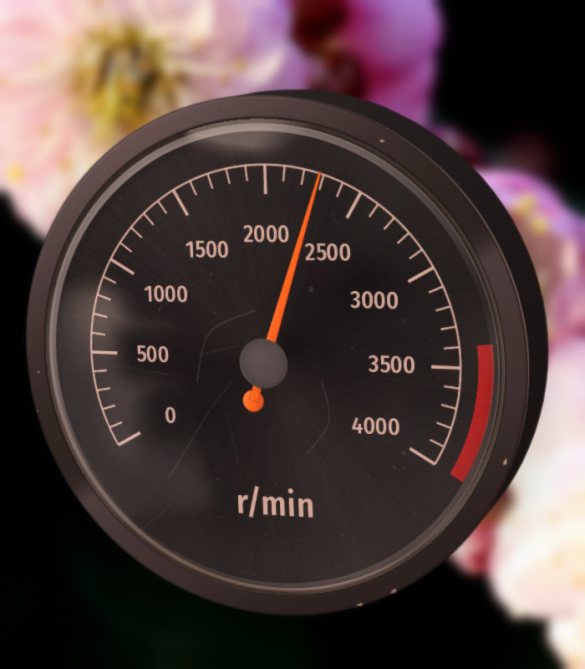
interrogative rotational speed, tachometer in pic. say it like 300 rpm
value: 2300 rpm
